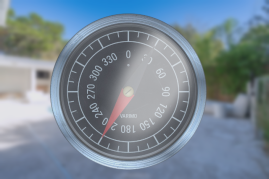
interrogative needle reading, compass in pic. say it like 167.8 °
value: 210 °
